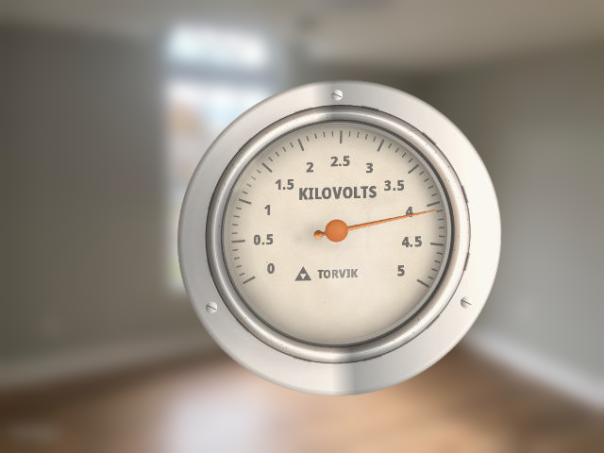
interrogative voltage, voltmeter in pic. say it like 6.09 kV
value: 4.1 kV
